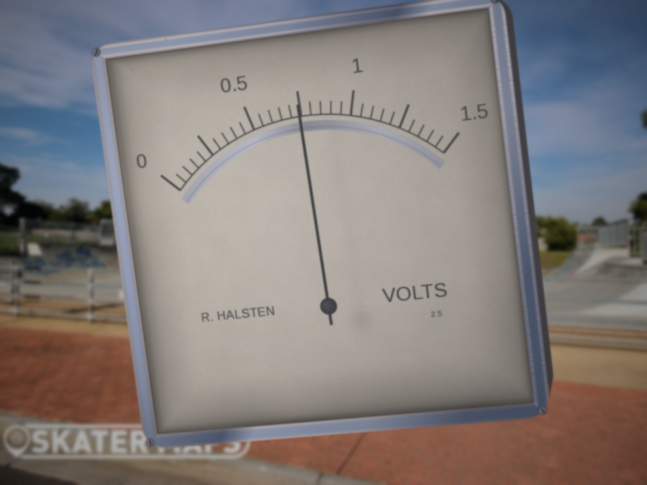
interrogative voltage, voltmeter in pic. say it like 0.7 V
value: 0.75 V
